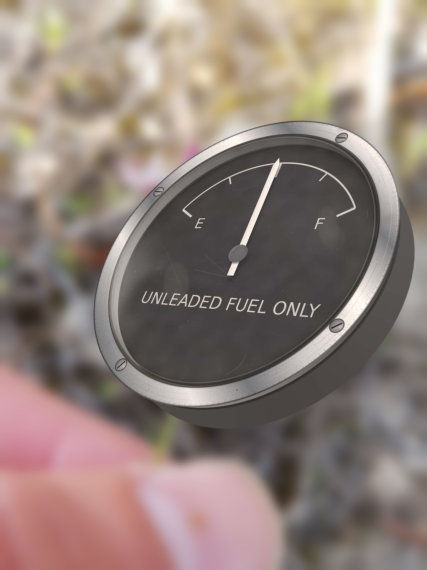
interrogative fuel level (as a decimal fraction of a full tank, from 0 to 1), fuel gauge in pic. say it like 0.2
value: 0.5
